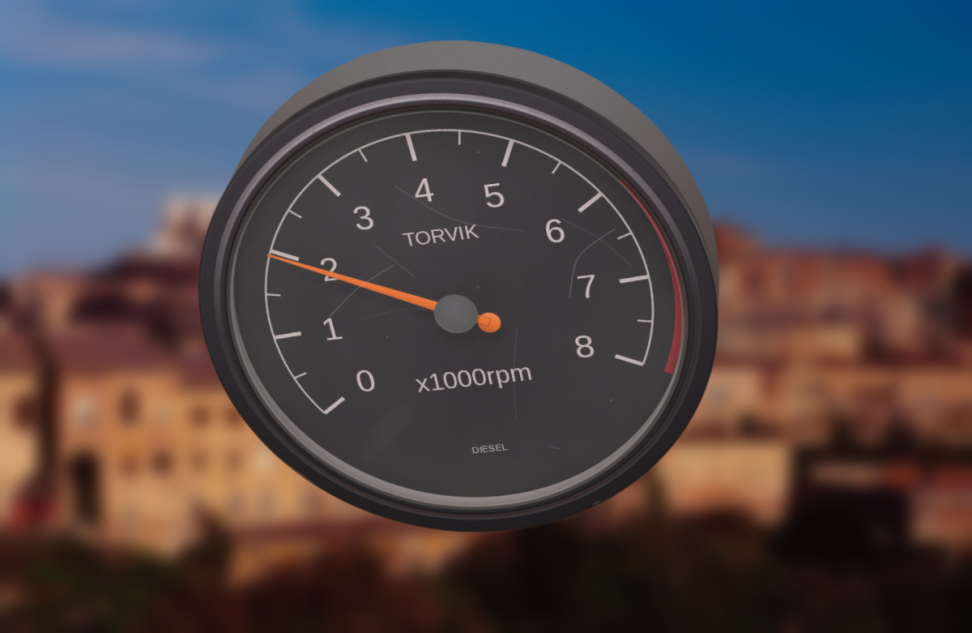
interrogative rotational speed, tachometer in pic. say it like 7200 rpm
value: 2000 rpm
